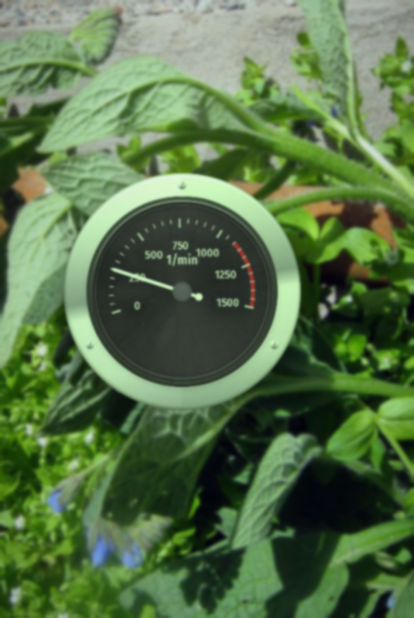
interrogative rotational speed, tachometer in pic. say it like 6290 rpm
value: 250 rpm
